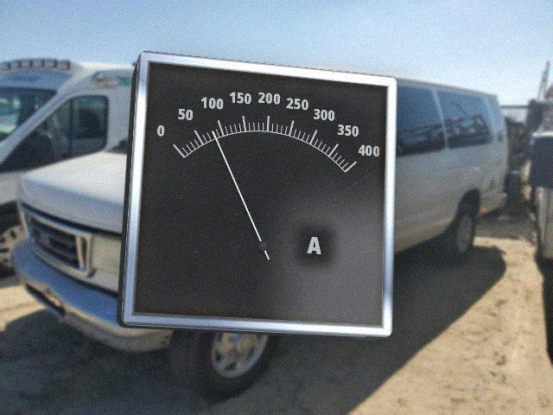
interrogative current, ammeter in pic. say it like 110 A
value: 80 A
